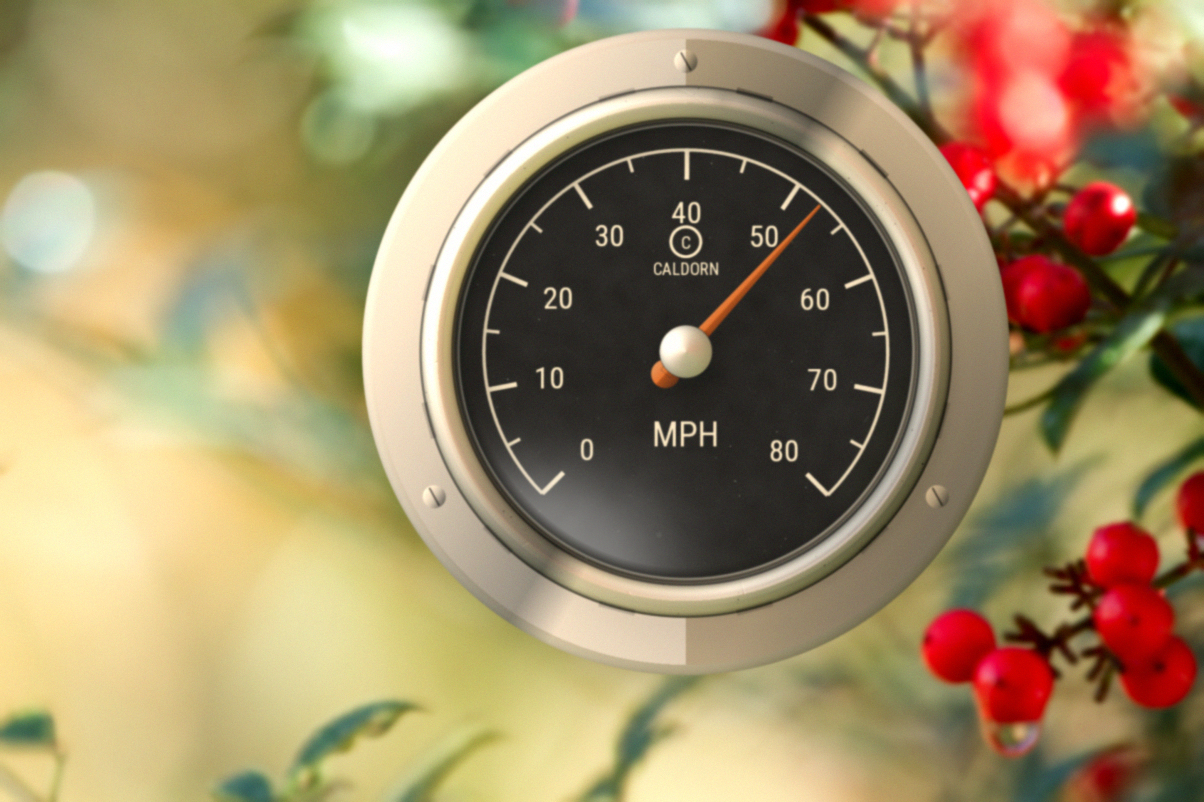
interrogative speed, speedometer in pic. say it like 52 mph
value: 52.5 mph
